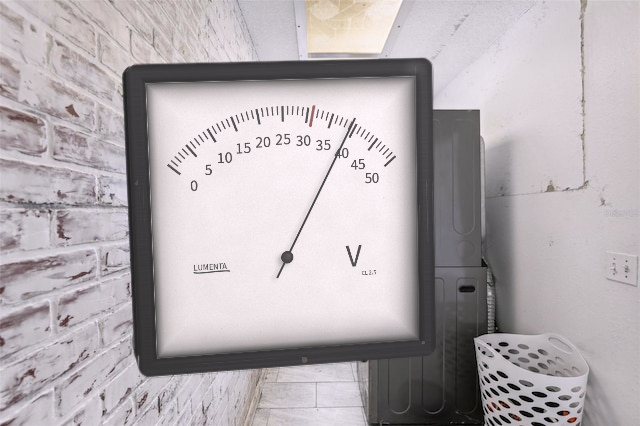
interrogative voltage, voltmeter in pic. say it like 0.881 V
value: 39 V
